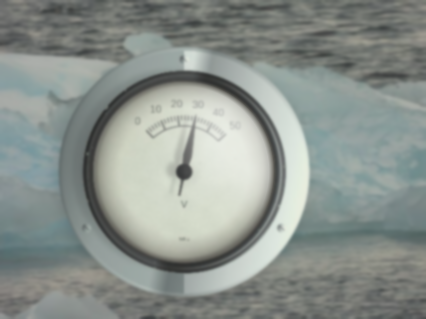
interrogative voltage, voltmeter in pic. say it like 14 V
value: 30 V
